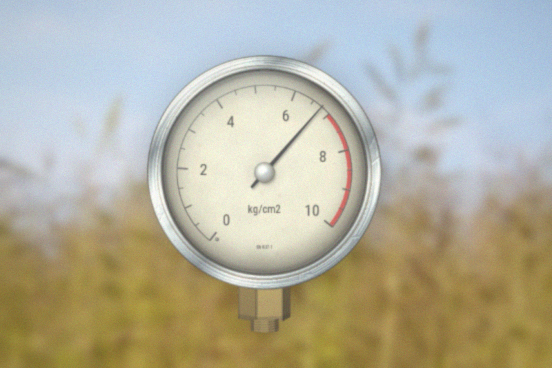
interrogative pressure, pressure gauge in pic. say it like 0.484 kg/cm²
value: 6.75 kg/cm²
